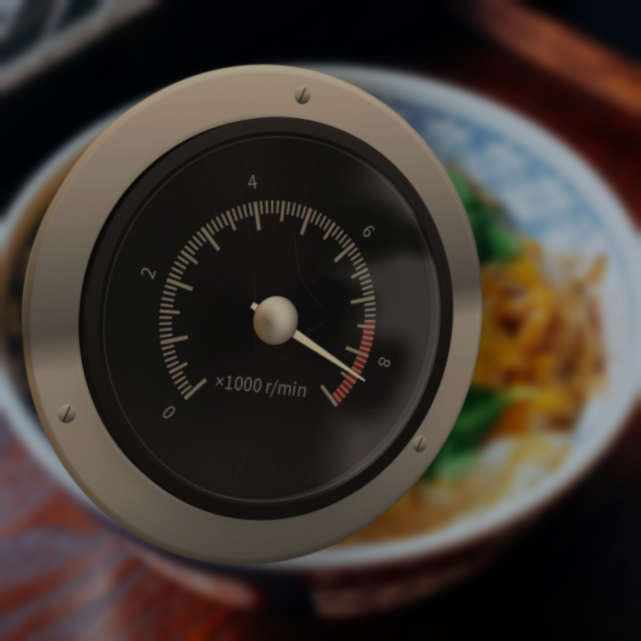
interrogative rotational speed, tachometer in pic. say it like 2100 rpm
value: 8400 rpm
